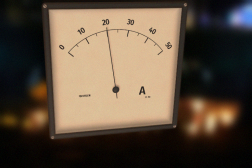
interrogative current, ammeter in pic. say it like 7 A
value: 20 A
